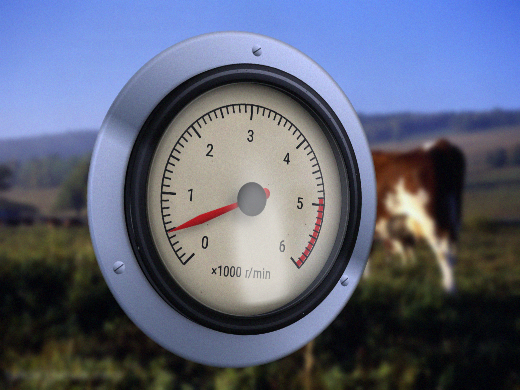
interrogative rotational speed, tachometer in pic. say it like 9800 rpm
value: 500 rpm
